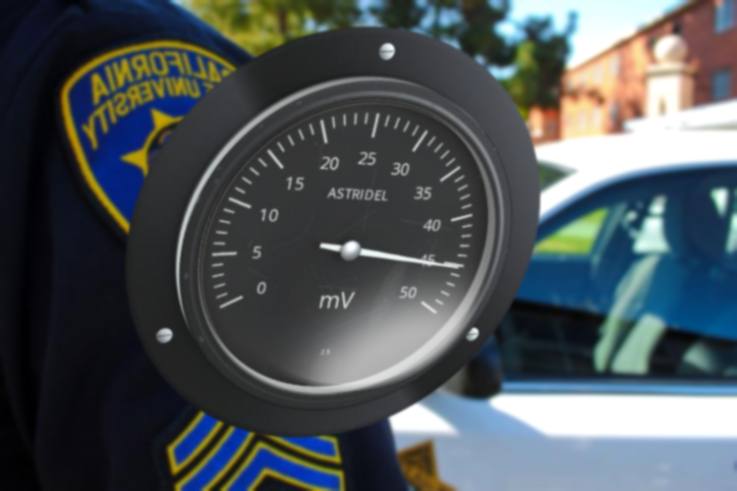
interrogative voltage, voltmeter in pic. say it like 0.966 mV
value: 45 mV
